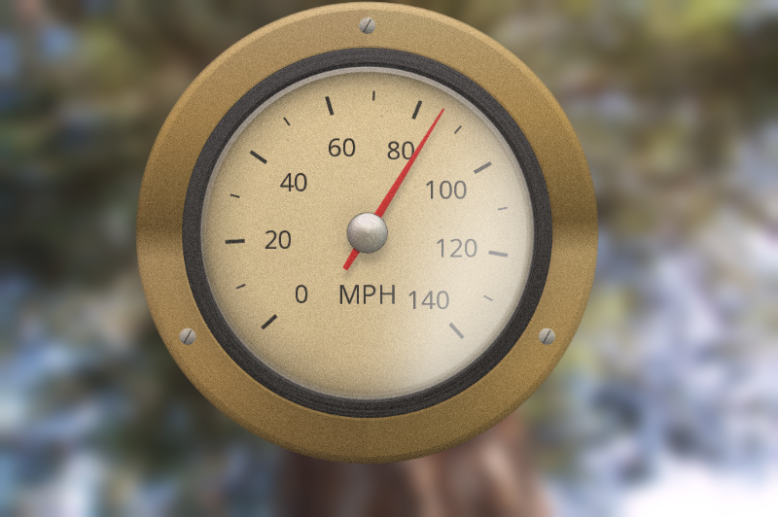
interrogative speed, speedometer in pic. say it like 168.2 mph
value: 85 mph
